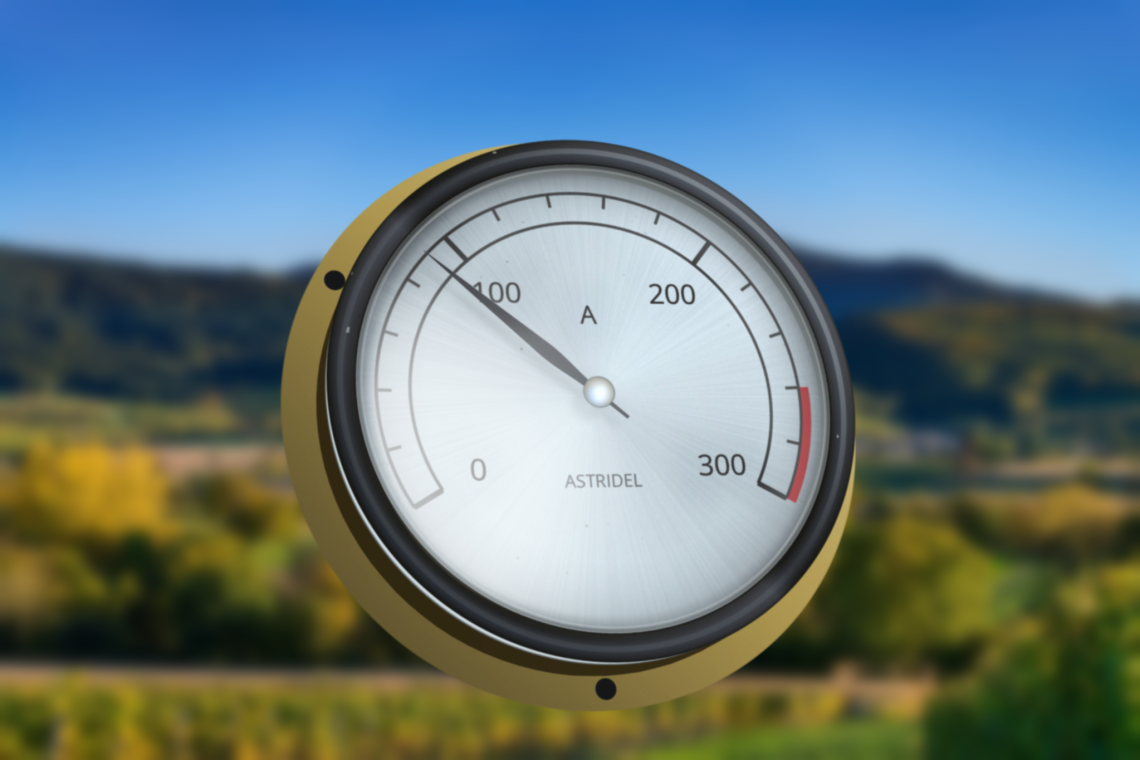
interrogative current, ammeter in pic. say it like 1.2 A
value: 90 A
